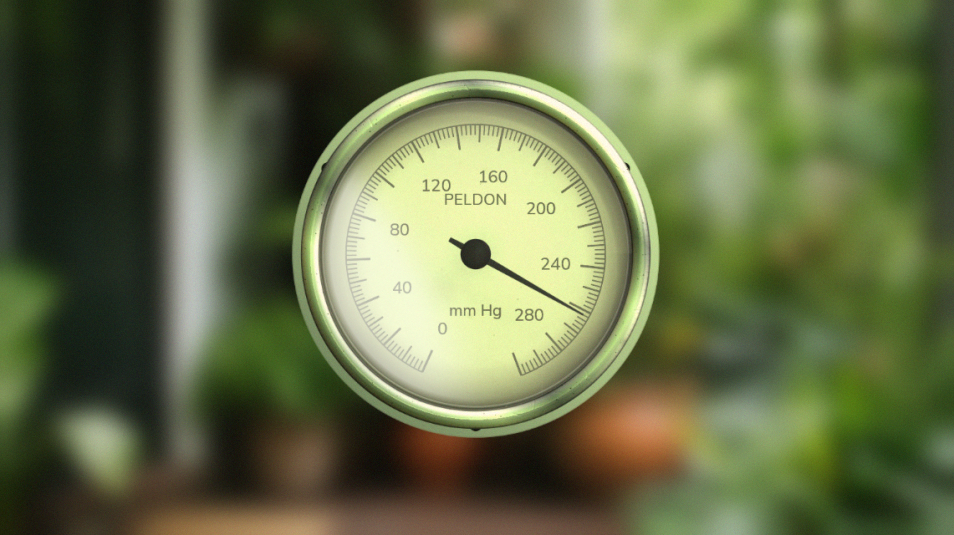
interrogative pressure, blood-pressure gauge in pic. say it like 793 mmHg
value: 262 mmHg
